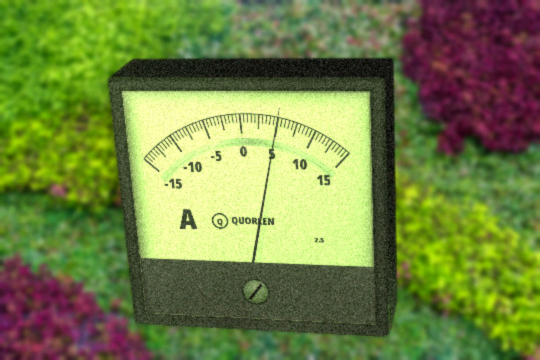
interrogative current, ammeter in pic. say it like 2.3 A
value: 5 A
